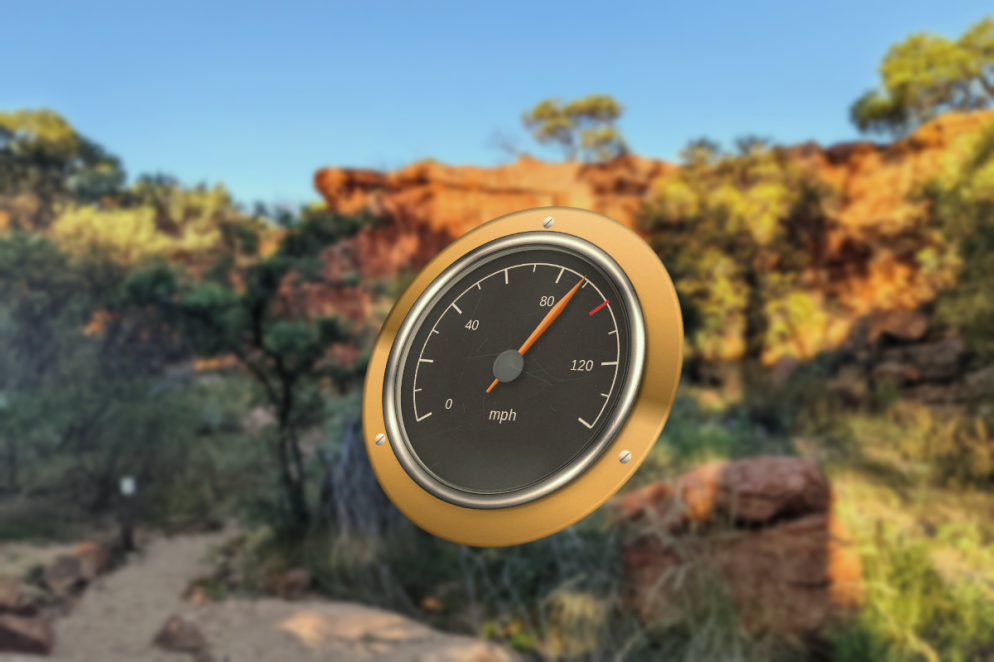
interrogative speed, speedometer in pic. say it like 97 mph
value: 90 mph
